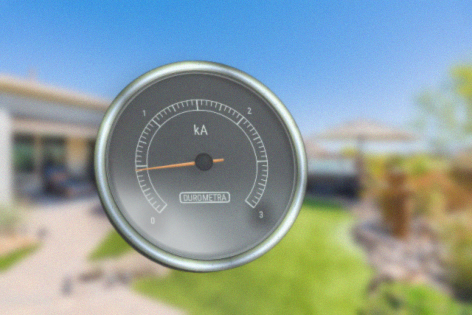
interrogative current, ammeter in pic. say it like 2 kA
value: 0.45 kA
